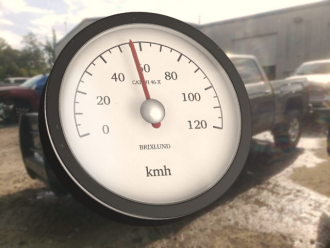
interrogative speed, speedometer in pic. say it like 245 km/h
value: 55 km/h
